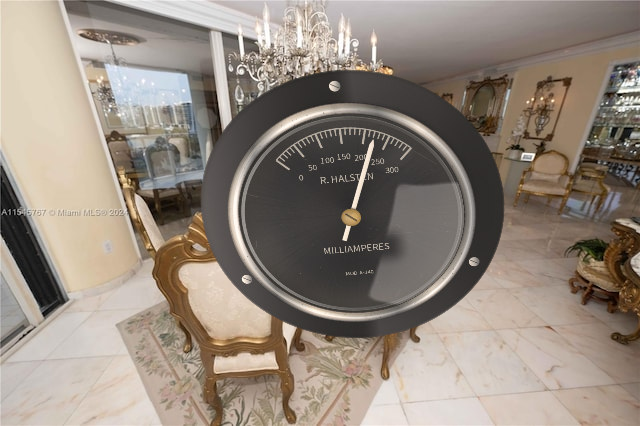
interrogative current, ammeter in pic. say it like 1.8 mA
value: 220 mA
